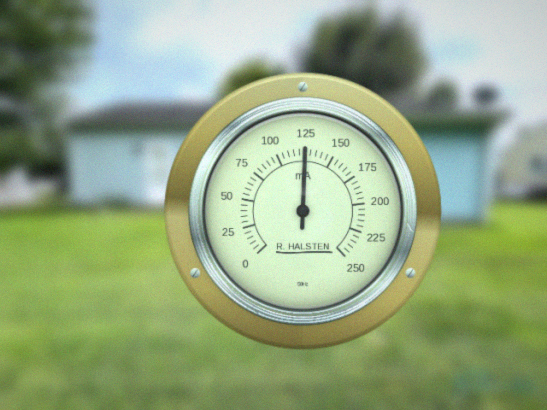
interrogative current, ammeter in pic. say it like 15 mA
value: 125 mA
